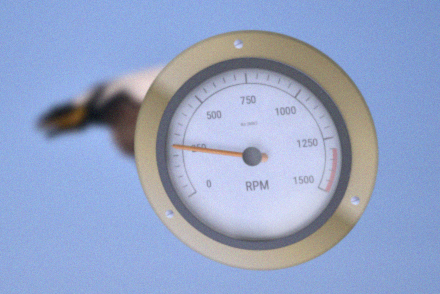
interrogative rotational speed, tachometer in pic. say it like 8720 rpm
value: 250 rpm
